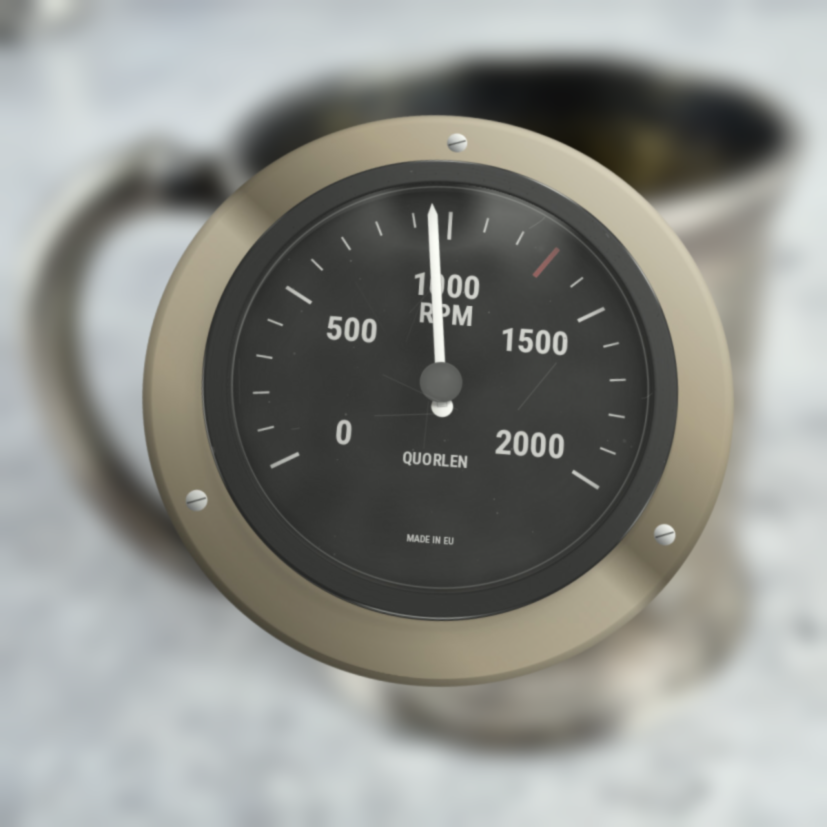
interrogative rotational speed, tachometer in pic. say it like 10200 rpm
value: 950 rpm
